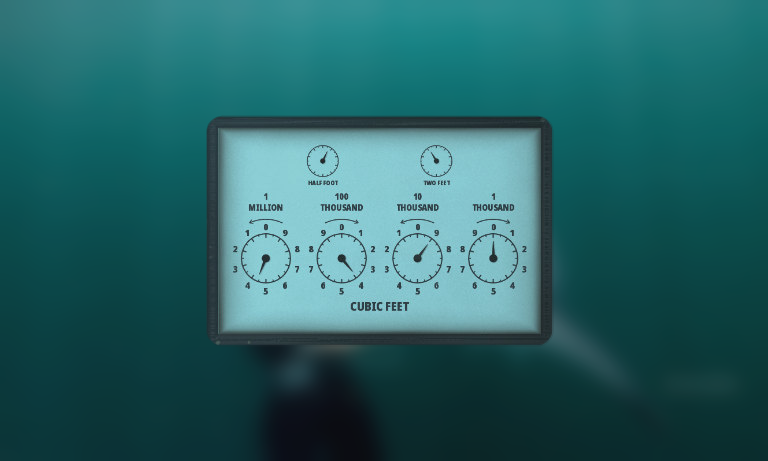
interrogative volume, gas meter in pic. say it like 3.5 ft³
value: 439000 ft³
